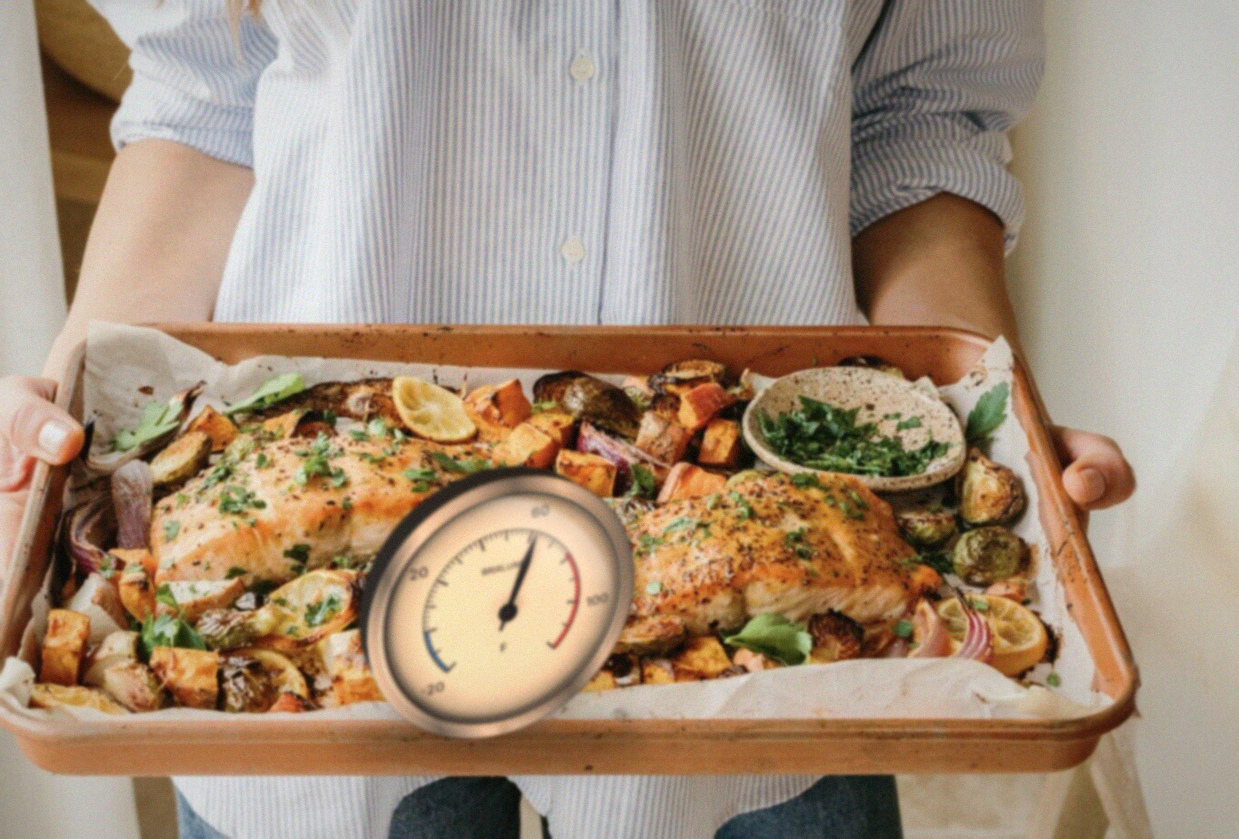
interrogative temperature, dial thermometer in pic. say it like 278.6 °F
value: 60 °F
